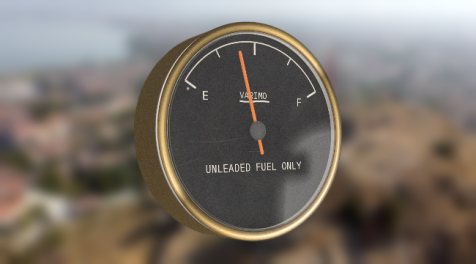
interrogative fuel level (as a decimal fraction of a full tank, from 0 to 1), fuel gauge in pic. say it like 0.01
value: 0.375
